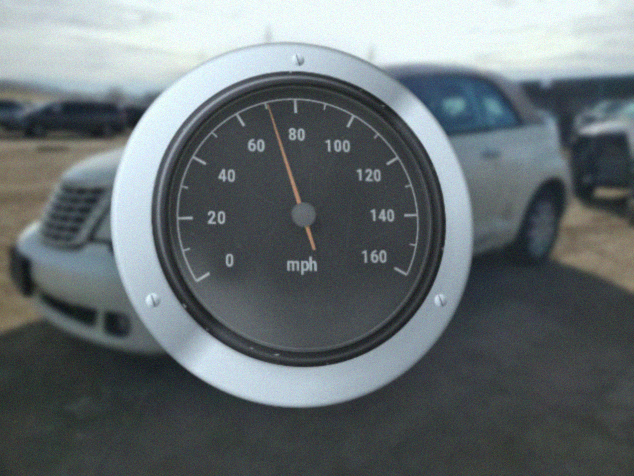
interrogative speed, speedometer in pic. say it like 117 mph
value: 70 mph
